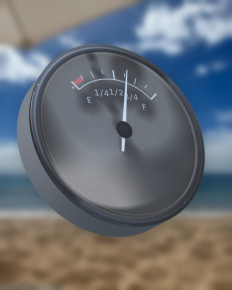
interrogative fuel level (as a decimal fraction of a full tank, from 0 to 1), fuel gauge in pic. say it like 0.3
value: 0.625
